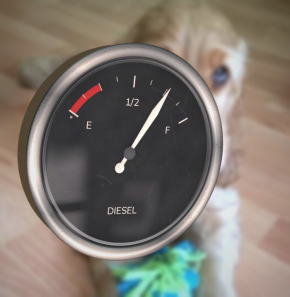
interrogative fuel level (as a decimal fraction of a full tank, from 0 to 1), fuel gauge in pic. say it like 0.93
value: 0.75
